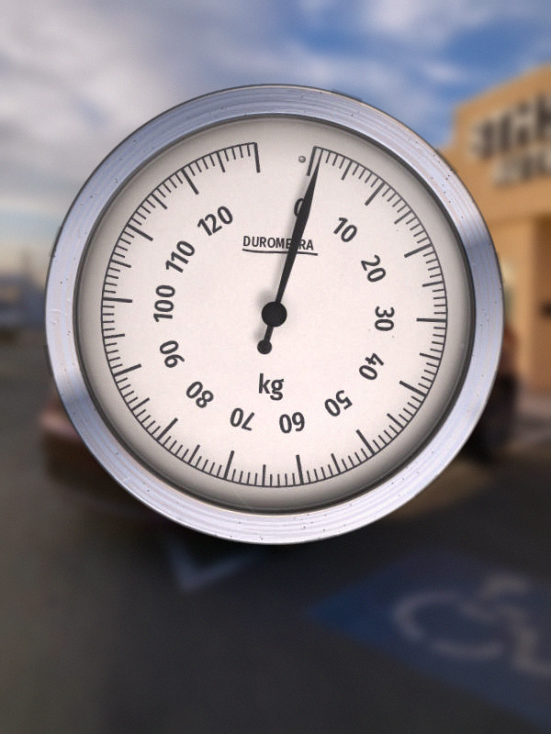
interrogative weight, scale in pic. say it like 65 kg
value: 1 kg
